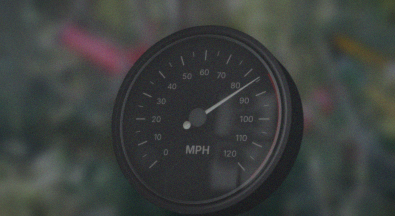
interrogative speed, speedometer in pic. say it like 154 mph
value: 85 mph
